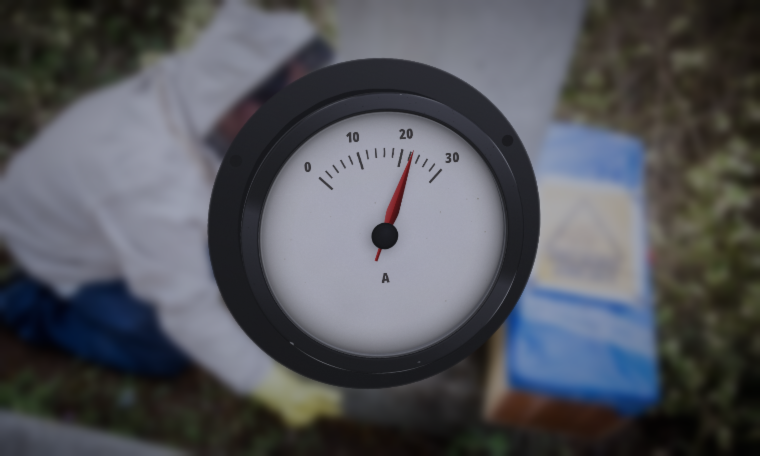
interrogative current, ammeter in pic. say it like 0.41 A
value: 22 A
